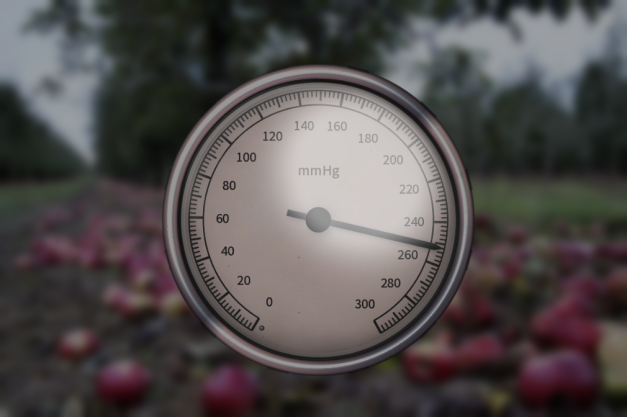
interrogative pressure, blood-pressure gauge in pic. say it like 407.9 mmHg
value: 252 mmHg
